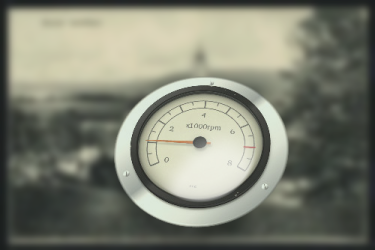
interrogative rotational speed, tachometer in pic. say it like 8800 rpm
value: 1000 rpm
